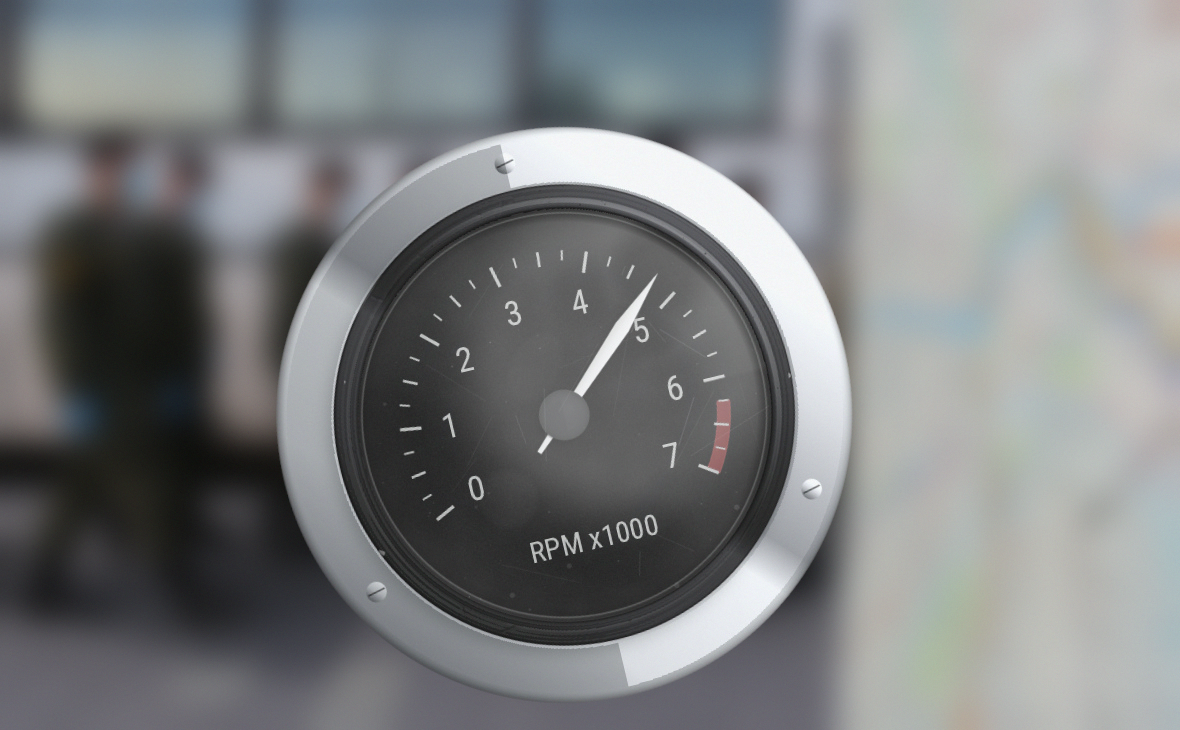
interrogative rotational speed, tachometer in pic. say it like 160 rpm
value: 4750 rpm
